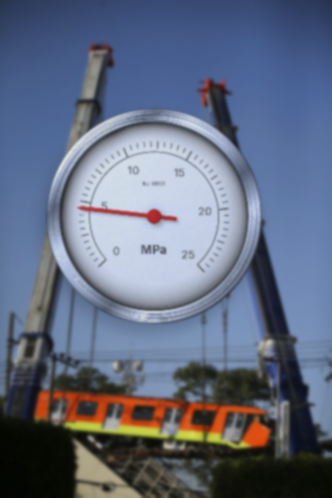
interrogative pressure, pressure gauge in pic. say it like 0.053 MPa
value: 4.5 MPa
